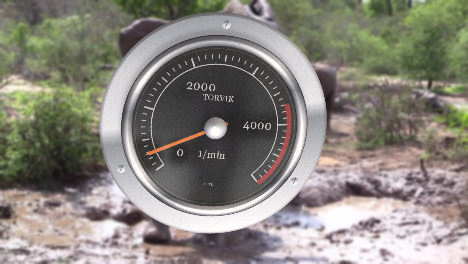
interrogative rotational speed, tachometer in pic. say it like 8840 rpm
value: 300 rpm
